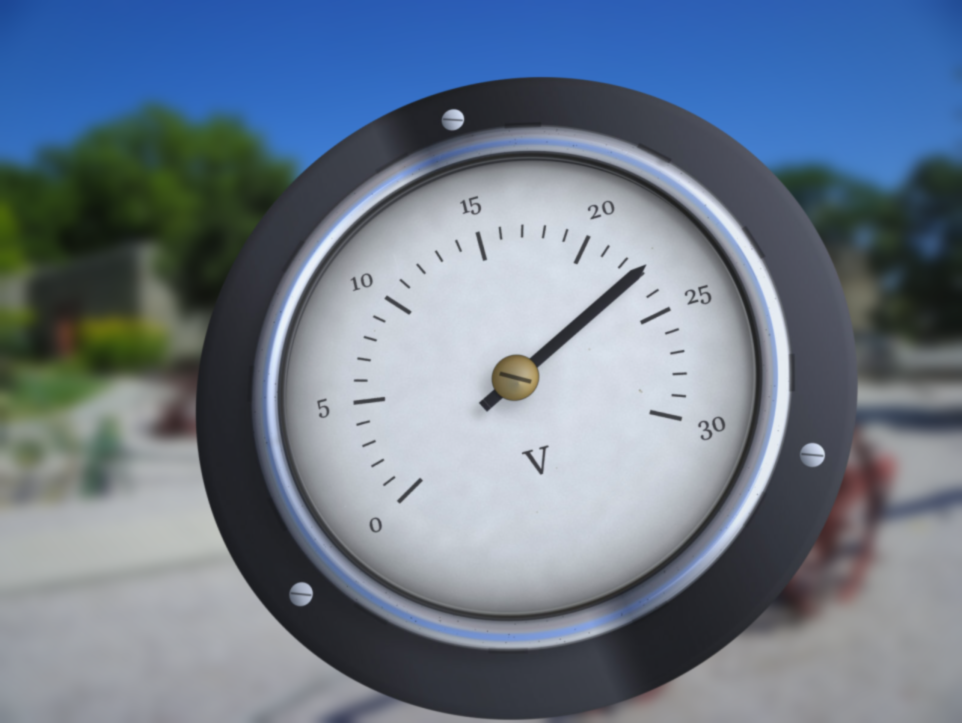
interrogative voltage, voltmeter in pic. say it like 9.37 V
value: 23 V
